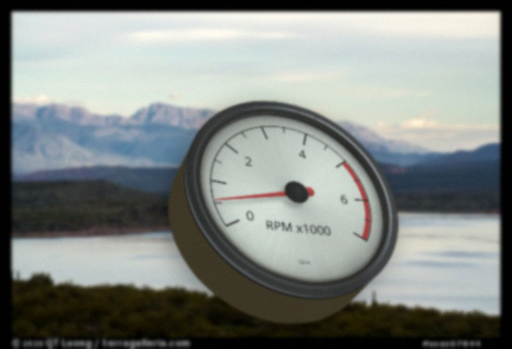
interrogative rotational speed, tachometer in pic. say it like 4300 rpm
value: 500 rpm
